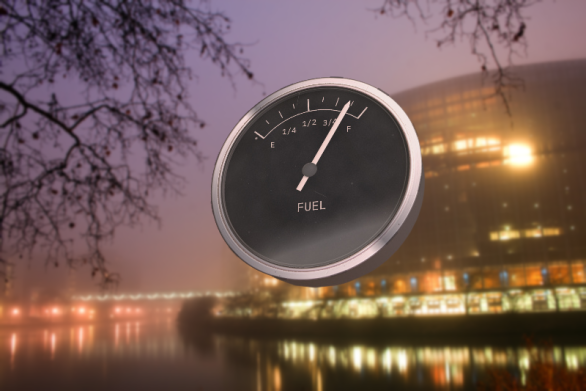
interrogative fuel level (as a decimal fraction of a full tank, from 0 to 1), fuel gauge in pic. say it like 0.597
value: 0.875
